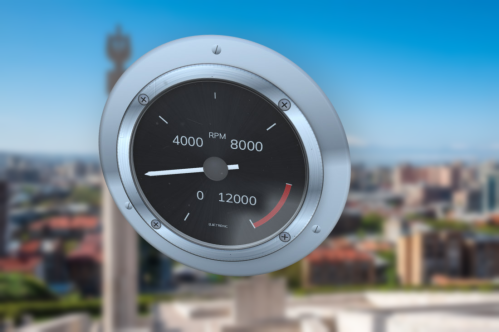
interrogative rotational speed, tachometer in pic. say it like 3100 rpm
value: 2000 rpm
